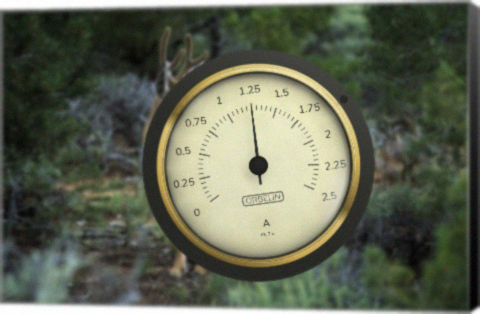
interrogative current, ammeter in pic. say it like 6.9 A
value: 1.25 A
